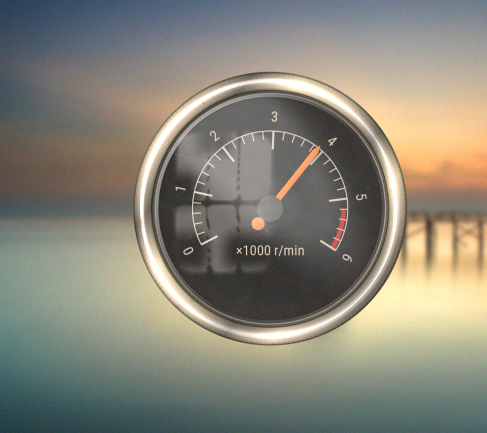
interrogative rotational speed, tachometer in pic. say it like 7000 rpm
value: 3900 rpm
